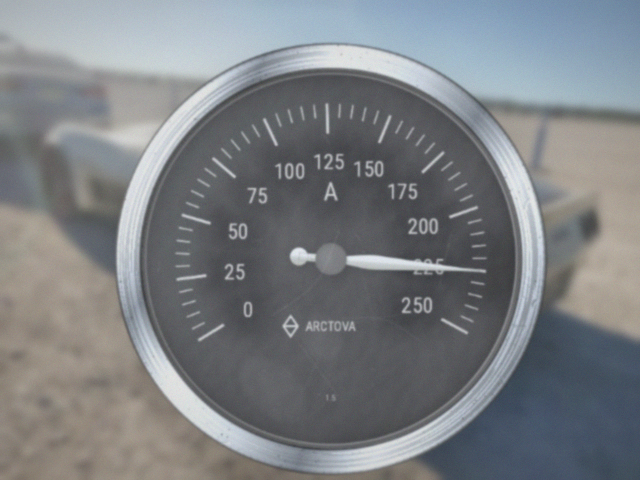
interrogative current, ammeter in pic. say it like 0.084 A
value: 225 A
